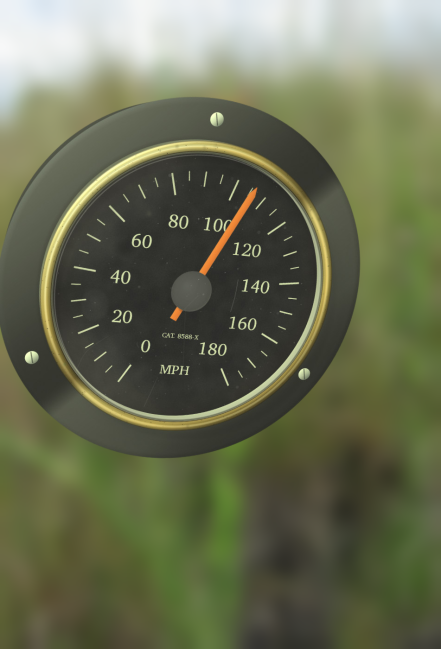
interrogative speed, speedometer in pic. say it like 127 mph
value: 105 mph
